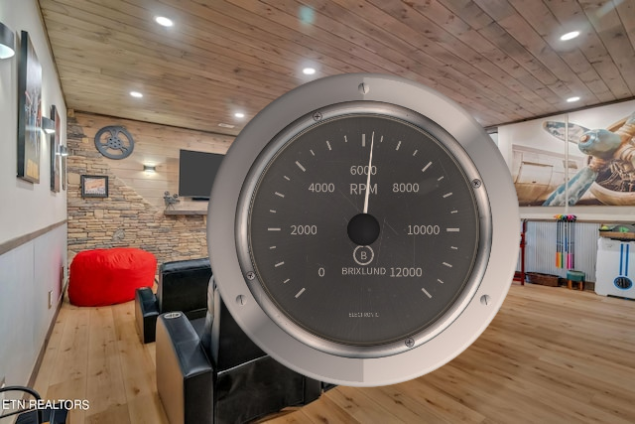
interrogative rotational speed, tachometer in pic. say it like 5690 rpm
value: 6250 rpm
